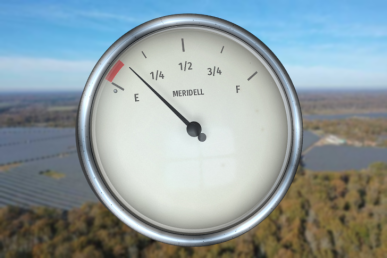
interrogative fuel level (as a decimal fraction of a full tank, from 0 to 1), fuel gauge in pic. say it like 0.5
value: 0.125
